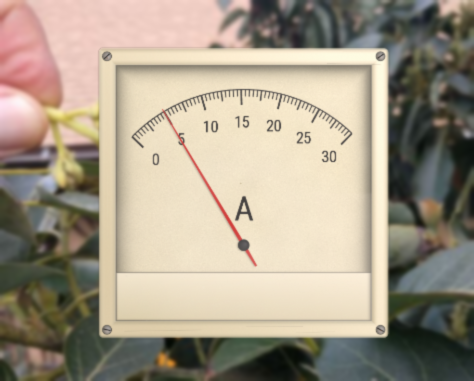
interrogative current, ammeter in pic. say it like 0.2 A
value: 5 A
